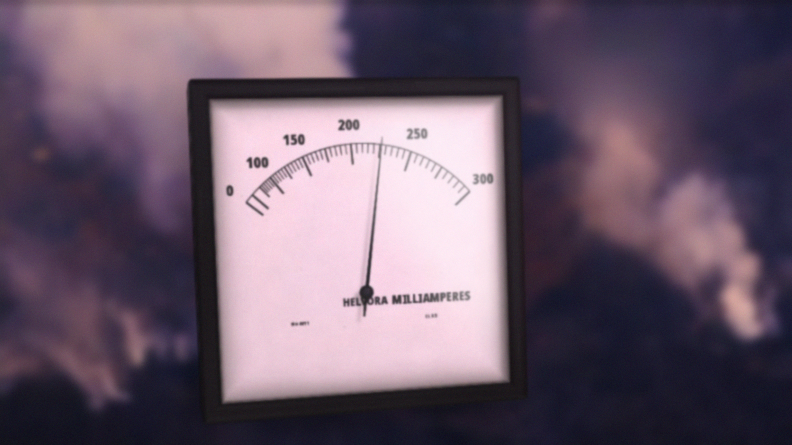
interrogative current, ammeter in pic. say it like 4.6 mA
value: 225 mA
